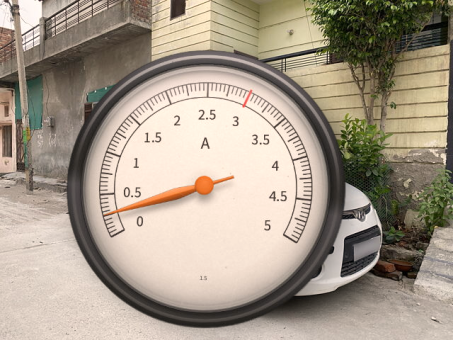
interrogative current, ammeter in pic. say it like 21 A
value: 0.25 A
